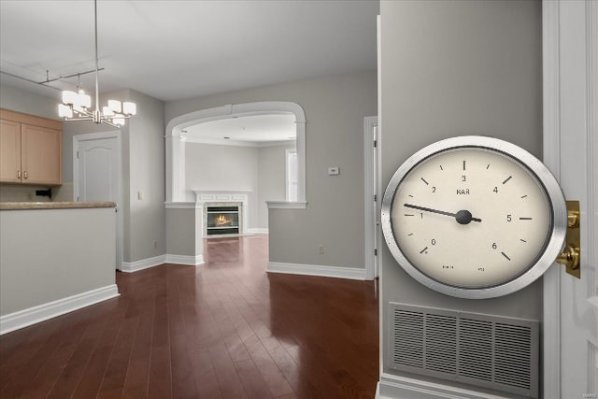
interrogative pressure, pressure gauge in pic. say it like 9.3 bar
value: 1.25 bar
